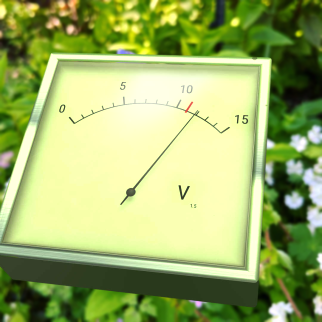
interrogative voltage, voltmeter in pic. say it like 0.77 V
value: 12 V
